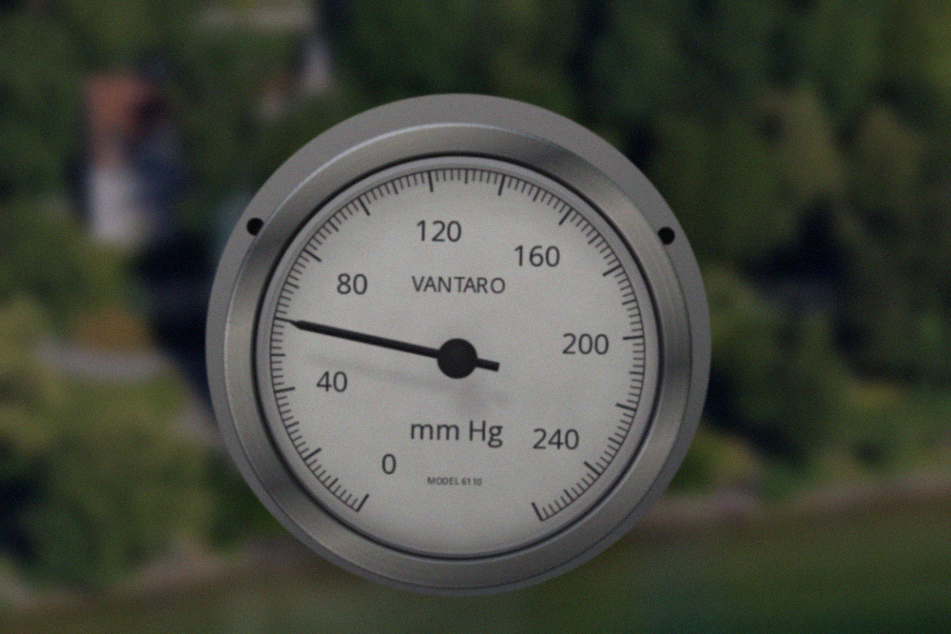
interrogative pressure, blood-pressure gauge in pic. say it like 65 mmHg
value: 60 mmHg
